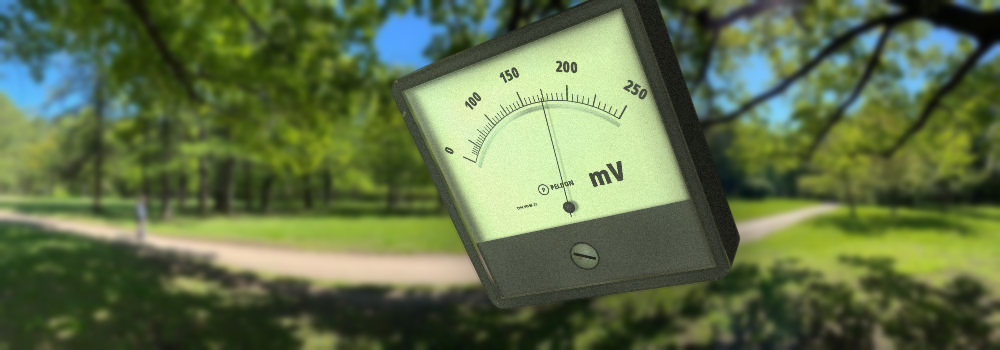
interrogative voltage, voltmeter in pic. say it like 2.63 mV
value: 175 mV
